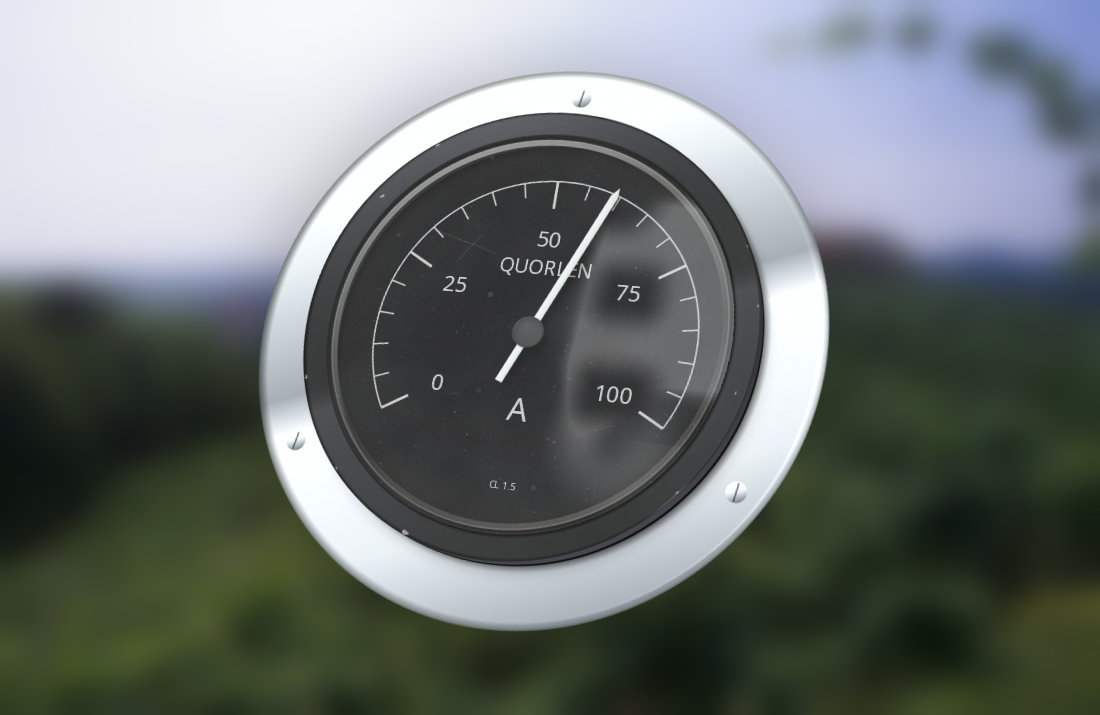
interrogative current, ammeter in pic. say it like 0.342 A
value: 60 A
